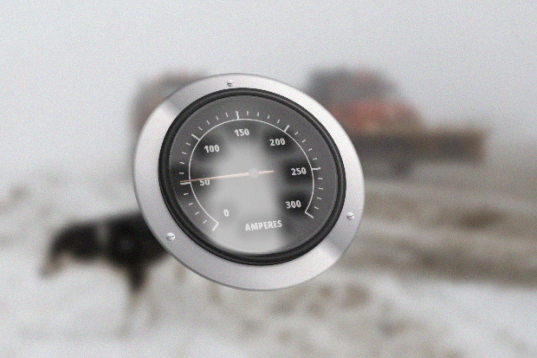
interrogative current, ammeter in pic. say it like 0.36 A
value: 50 A
